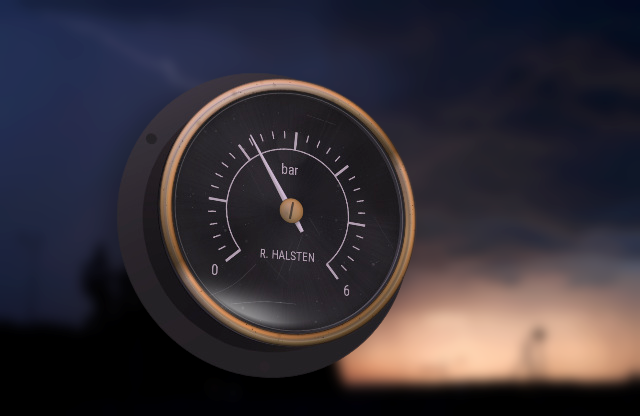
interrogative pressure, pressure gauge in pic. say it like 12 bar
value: 2.2 bar
